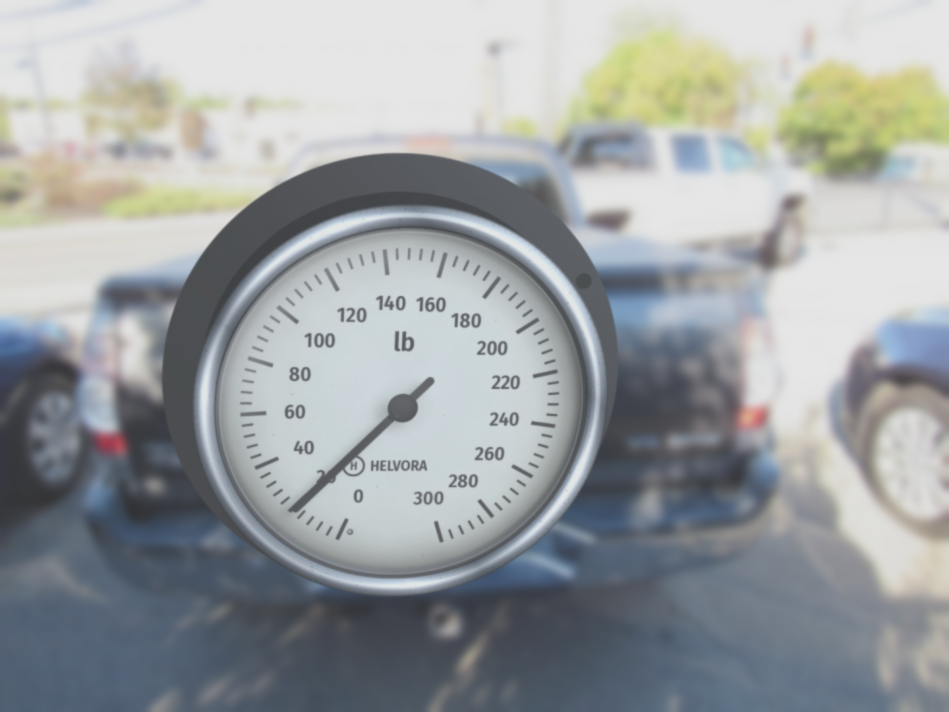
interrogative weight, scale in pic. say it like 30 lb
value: 20 lb
